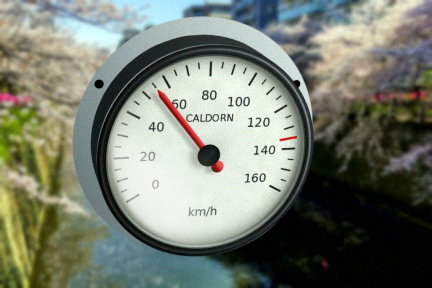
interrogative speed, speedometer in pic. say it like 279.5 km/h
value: 55 km/h
